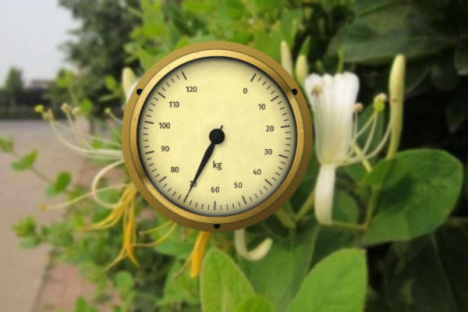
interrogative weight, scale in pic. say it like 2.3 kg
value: 70 kg
